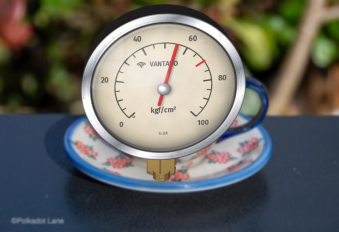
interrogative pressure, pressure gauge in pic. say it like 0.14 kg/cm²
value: 55 kg/cm²
